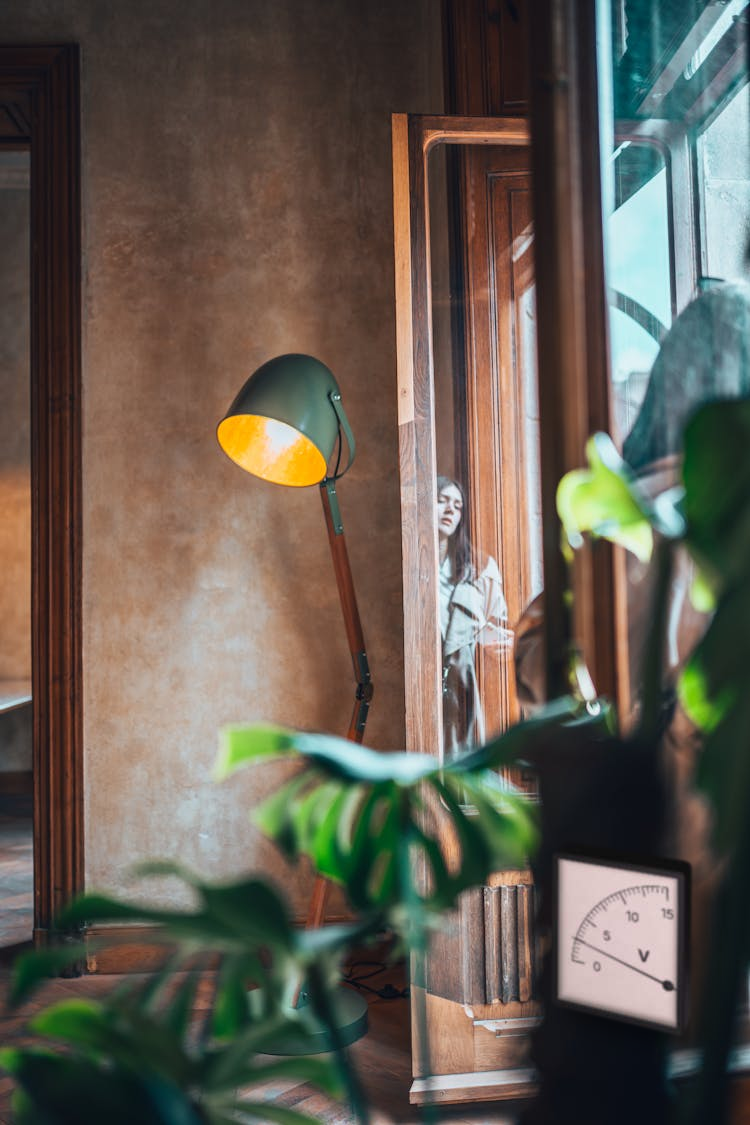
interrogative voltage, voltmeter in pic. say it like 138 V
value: 2.5 V
